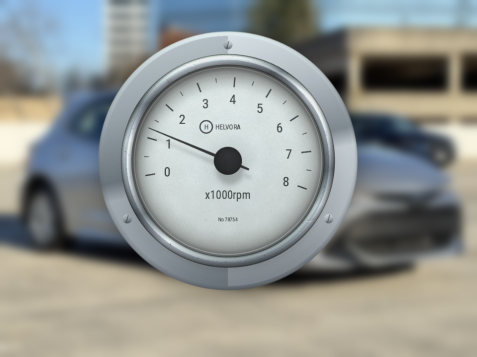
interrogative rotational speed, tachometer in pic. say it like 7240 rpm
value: 1250 rpm
